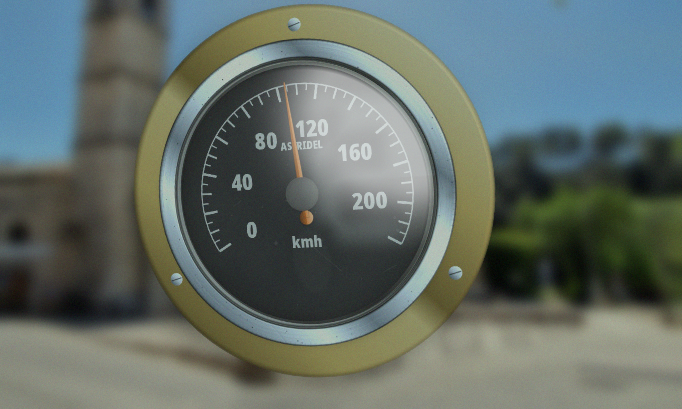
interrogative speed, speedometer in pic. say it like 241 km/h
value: 105 km/h
